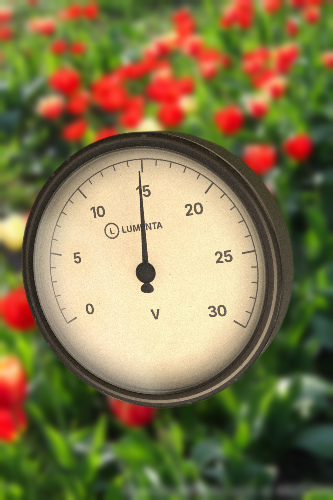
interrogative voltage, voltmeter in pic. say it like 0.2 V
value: 15 V
